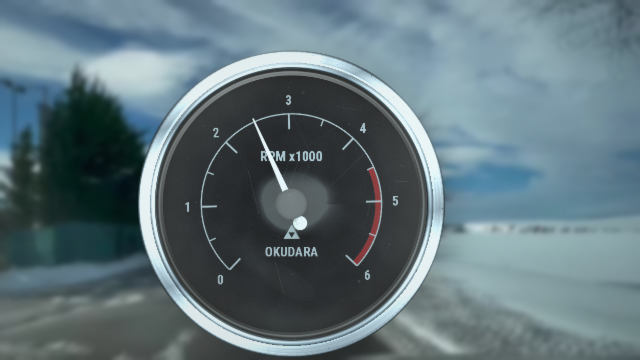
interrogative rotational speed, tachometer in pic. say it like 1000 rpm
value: 2500 rpm
